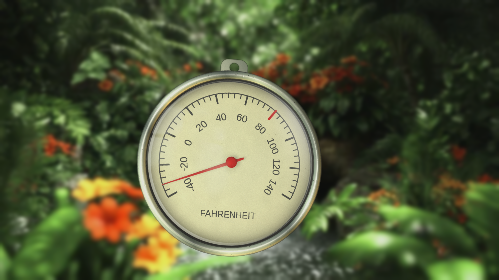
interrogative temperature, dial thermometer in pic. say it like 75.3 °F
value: -32 °F
